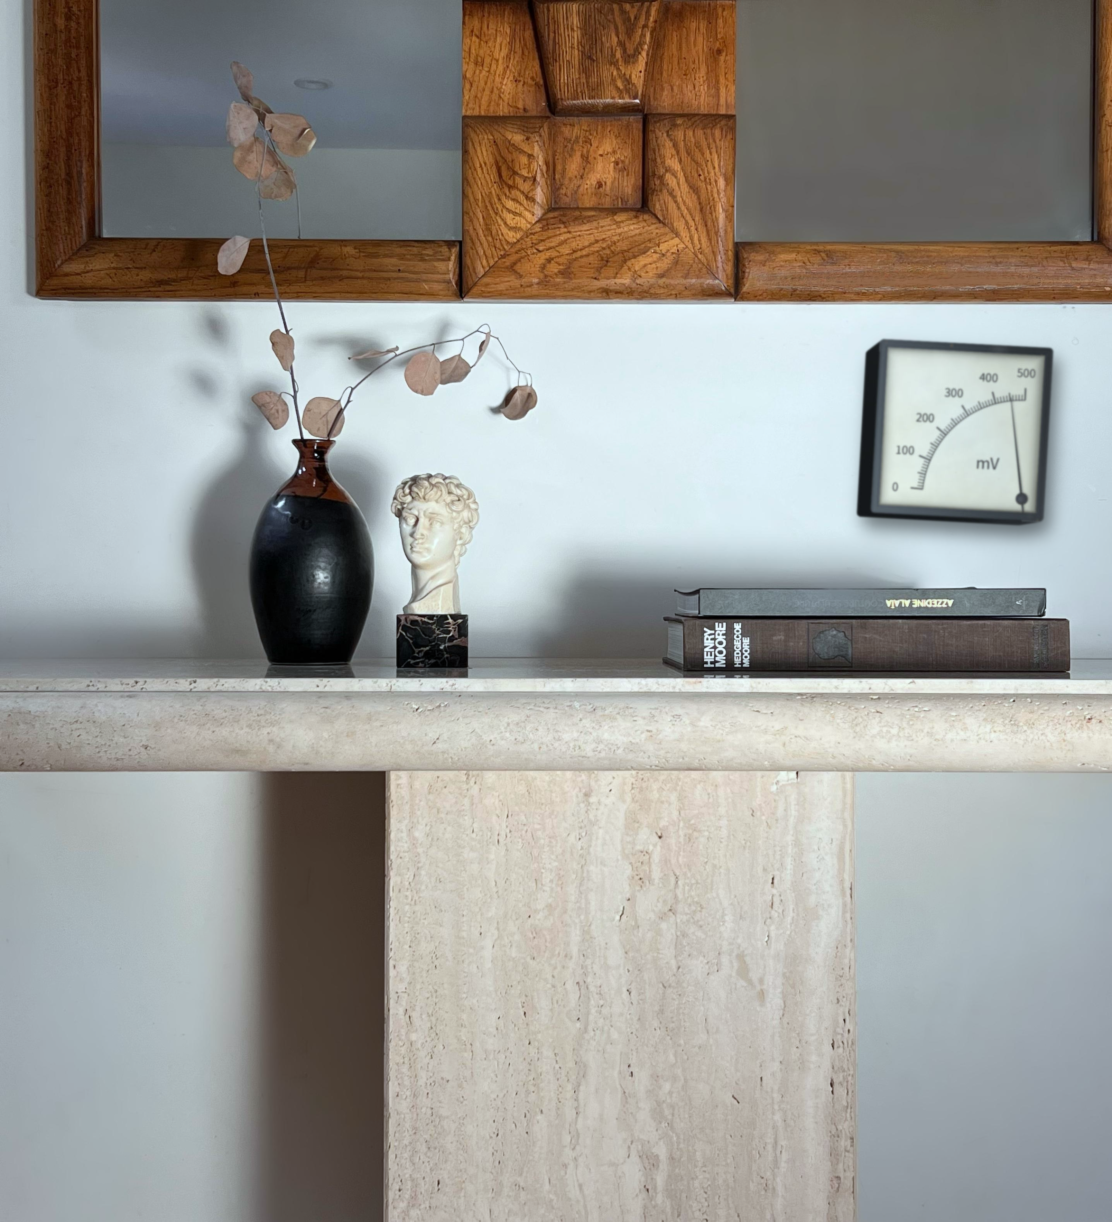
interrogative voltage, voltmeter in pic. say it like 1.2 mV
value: 450 mV
